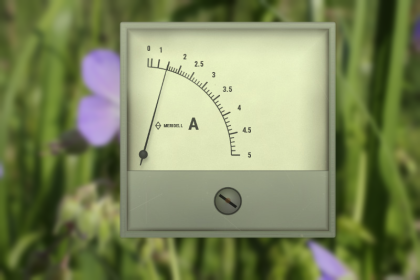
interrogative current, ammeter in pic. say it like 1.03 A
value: 1.5 A
